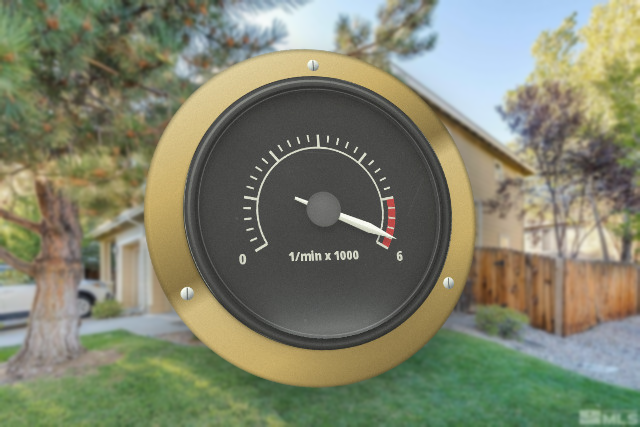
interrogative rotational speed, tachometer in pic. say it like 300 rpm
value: 5800 rpm
